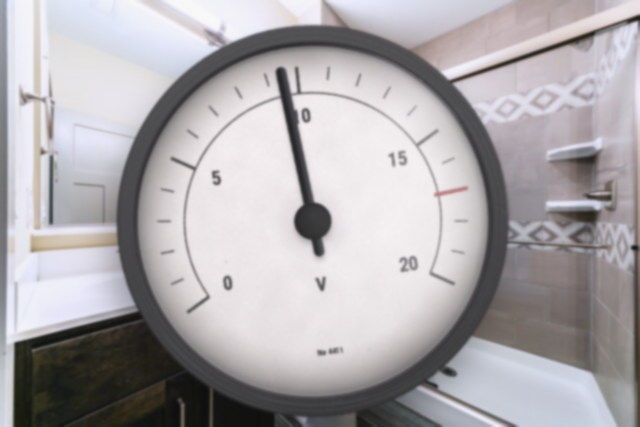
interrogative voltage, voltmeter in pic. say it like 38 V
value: 9.5 V
